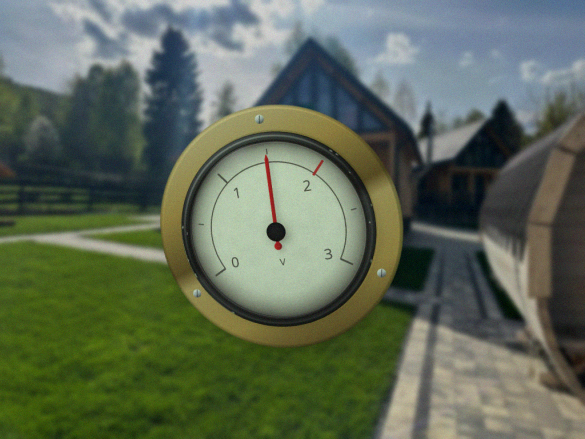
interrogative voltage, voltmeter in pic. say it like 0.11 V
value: 1.5 V
